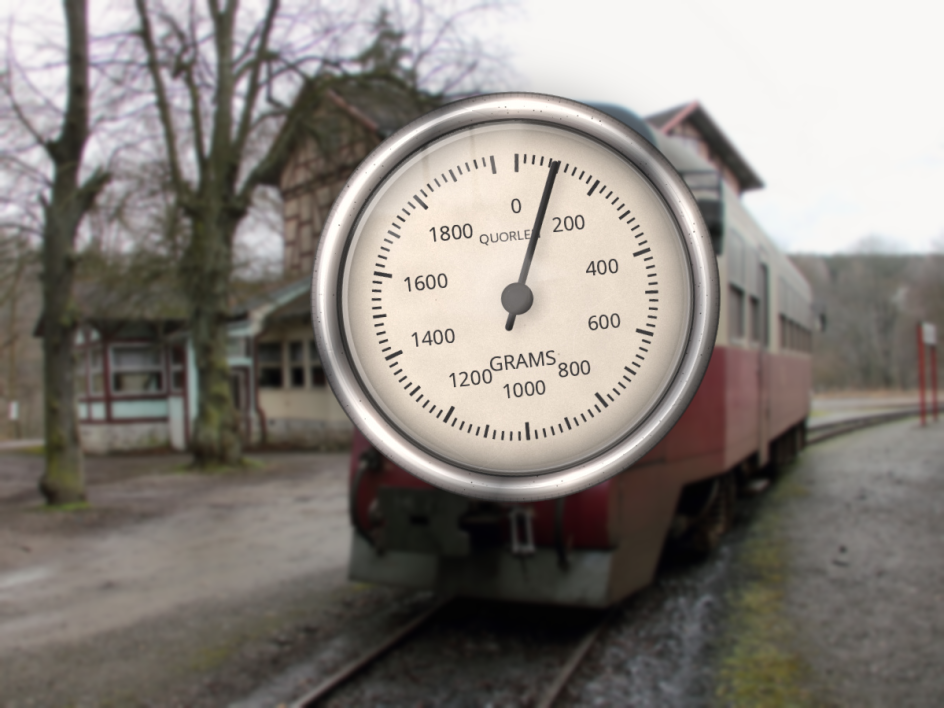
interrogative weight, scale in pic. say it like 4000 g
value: 90 g
